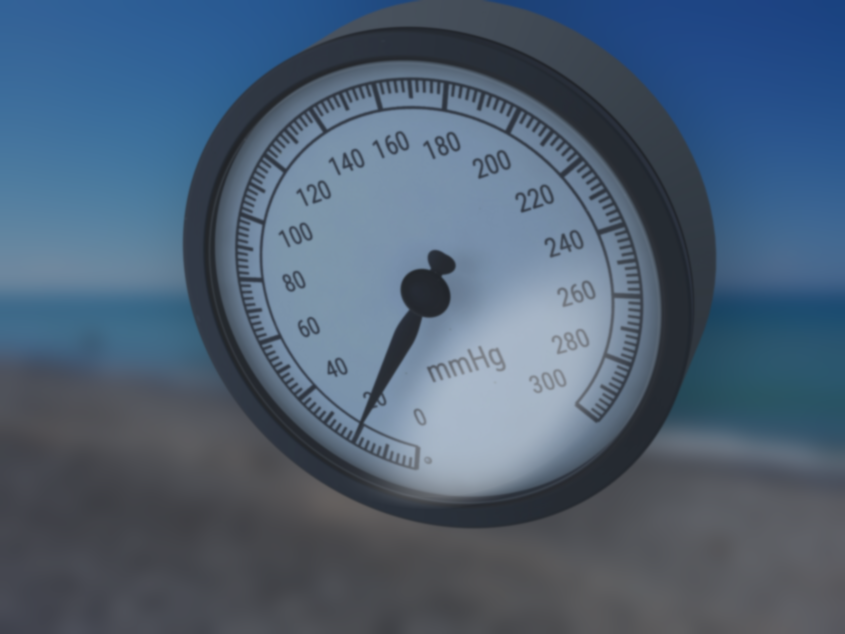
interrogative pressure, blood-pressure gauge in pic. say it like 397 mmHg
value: 20 mmHg
